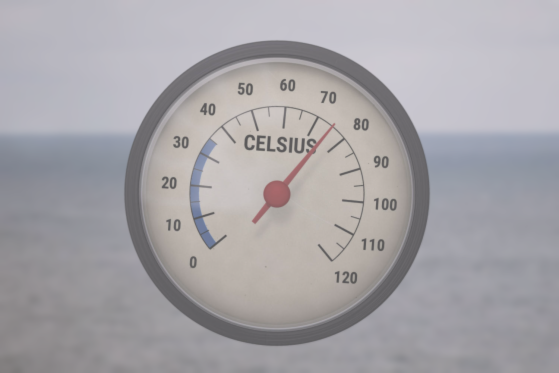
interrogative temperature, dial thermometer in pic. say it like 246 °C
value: 75 °C
